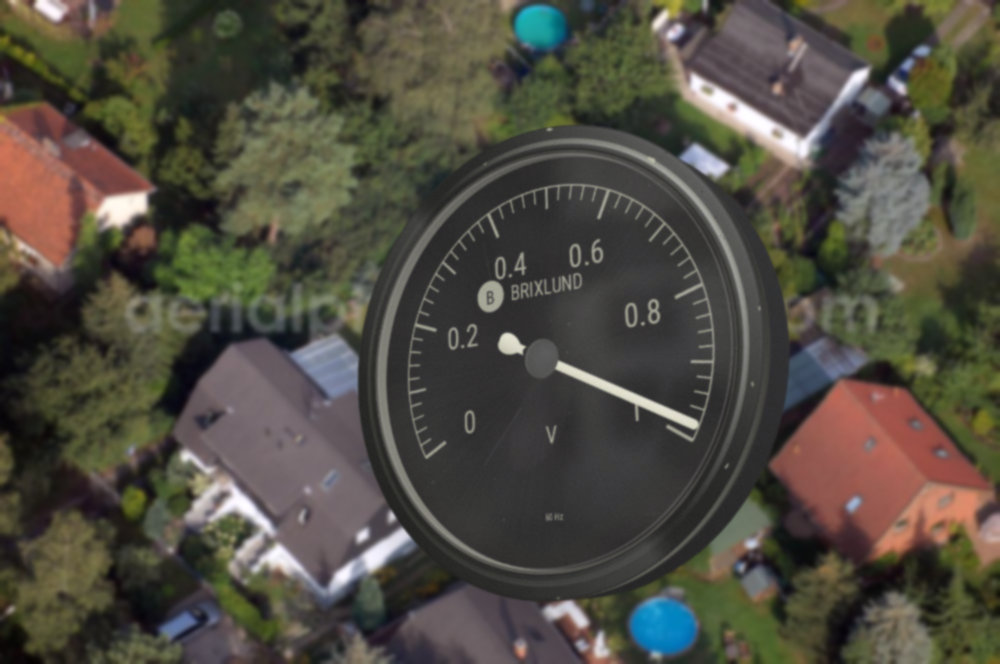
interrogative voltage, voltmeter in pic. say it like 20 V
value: 0.98 V
